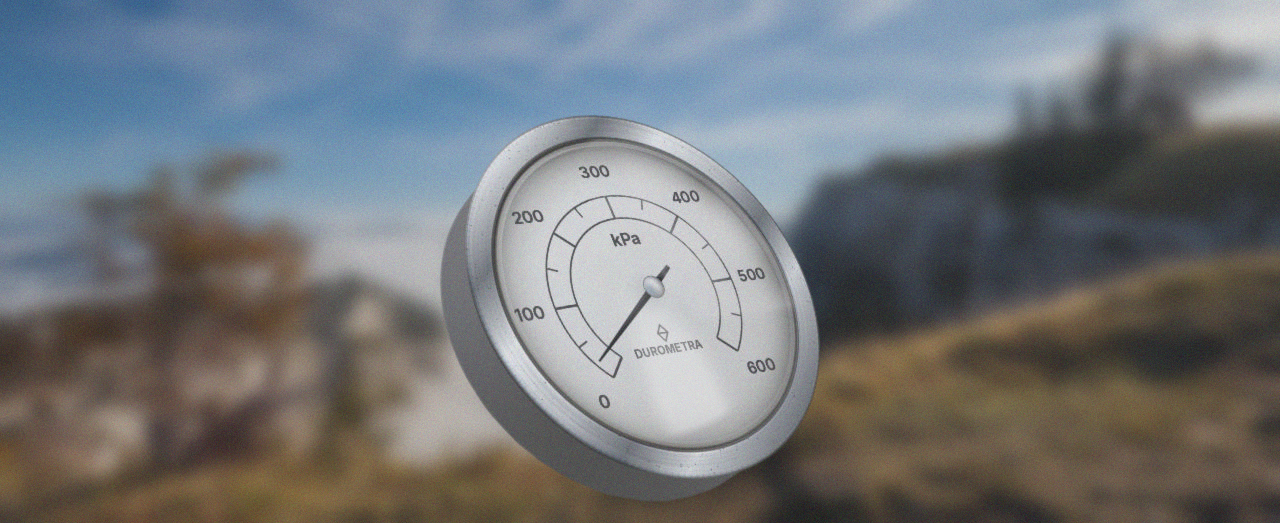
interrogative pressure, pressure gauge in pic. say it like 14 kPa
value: 25 kPa
